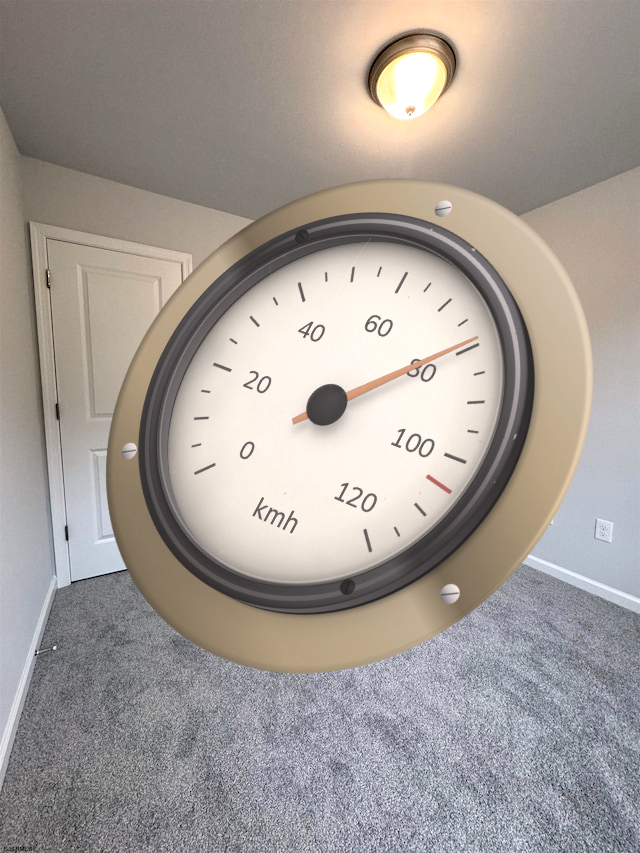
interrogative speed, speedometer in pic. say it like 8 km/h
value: 80 km/h
